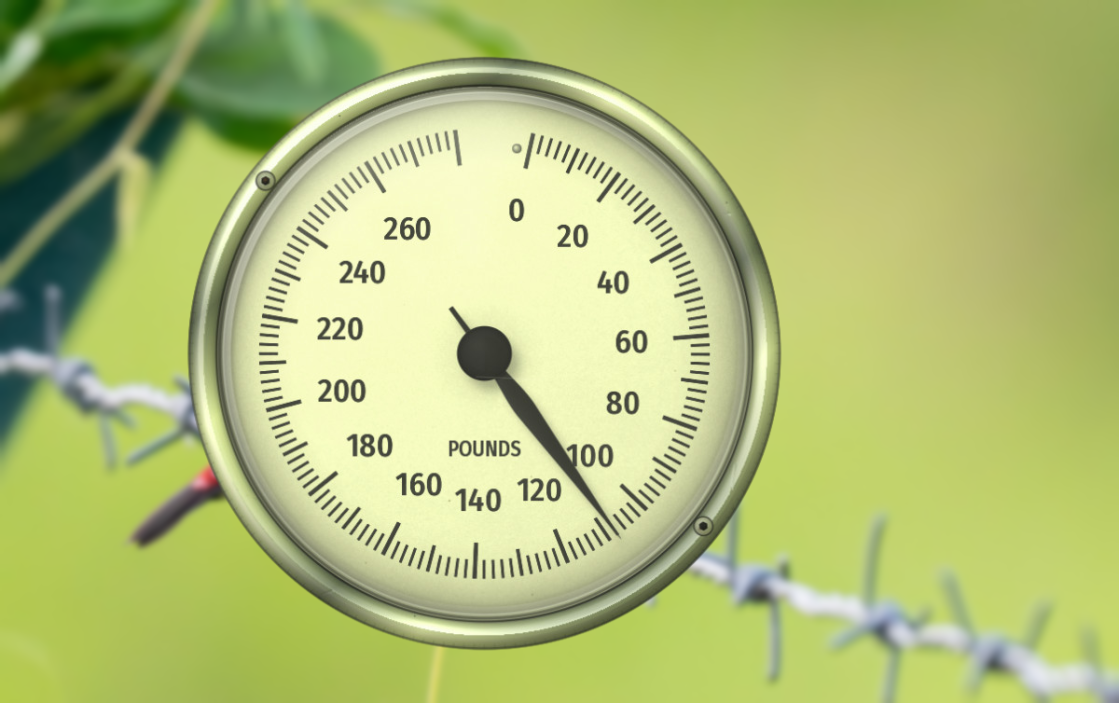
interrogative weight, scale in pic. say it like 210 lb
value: 108 lb
